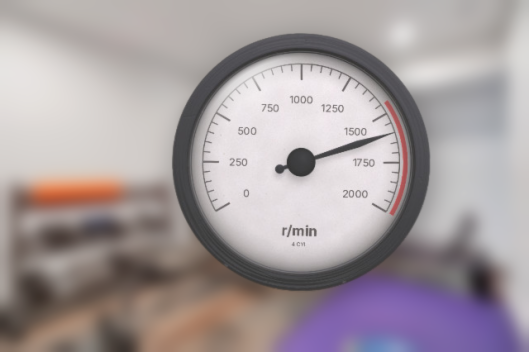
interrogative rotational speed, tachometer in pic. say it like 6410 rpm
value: 1600 rpm
